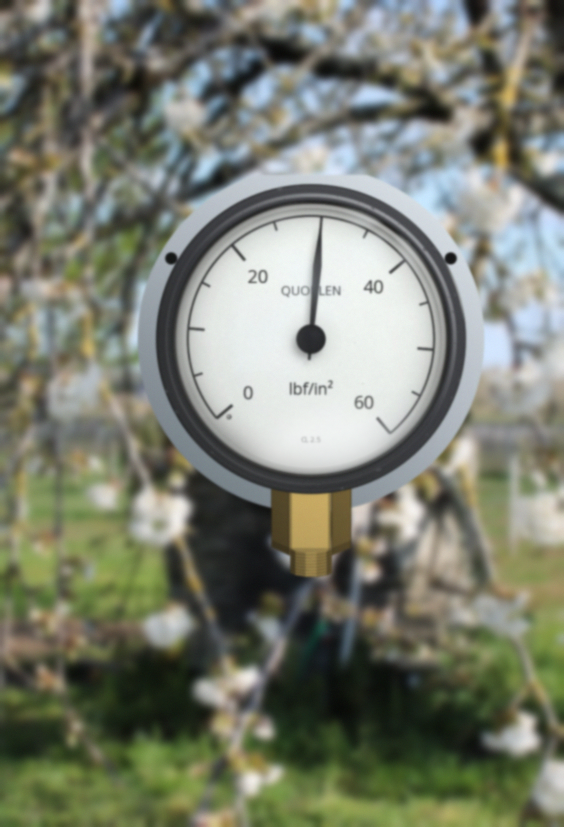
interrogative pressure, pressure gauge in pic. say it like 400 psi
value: 30 psi
